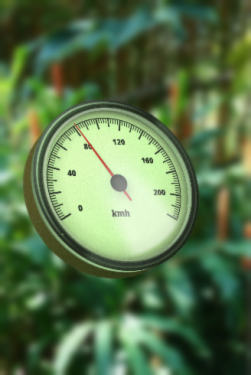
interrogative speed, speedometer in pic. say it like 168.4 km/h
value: 80 km/h
